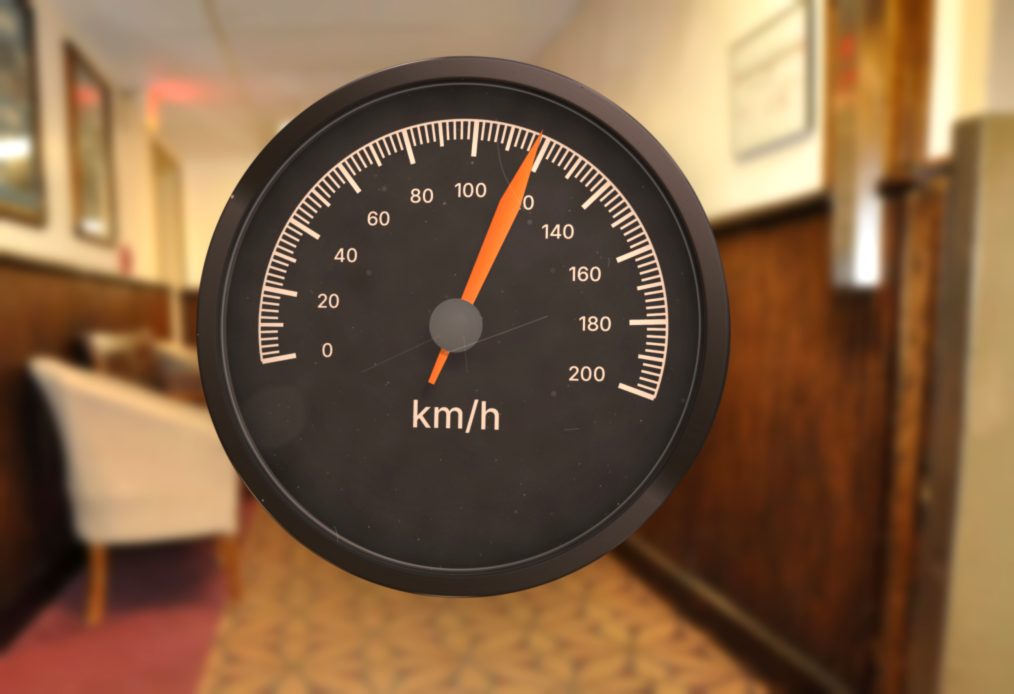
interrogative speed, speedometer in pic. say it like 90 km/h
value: 118 km/h
